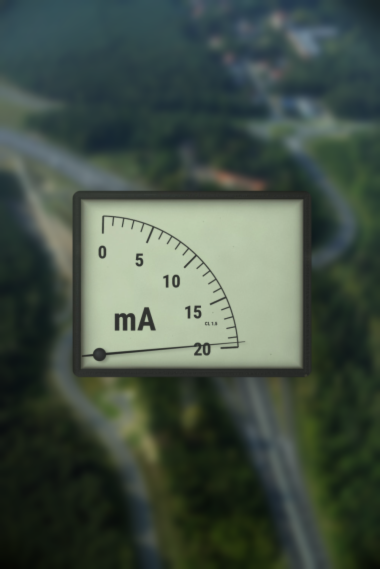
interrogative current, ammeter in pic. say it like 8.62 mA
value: 19.5 mA
